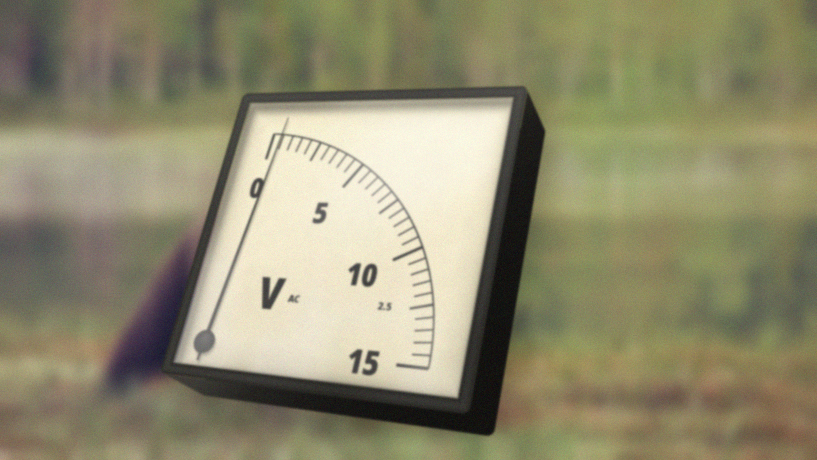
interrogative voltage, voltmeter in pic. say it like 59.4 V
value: 0.5 V
